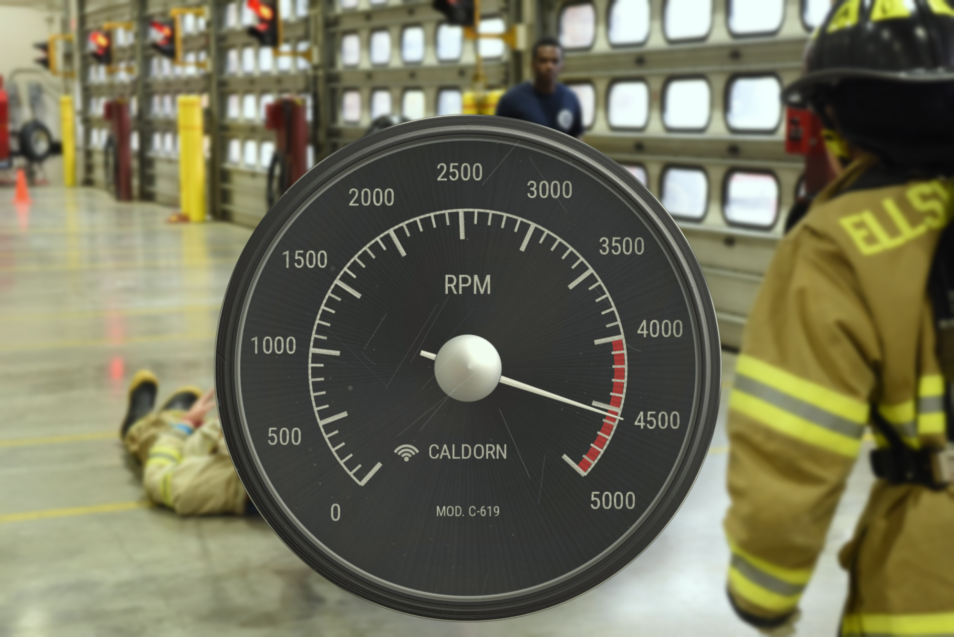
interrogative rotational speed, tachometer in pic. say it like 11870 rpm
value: 4550 rpm
